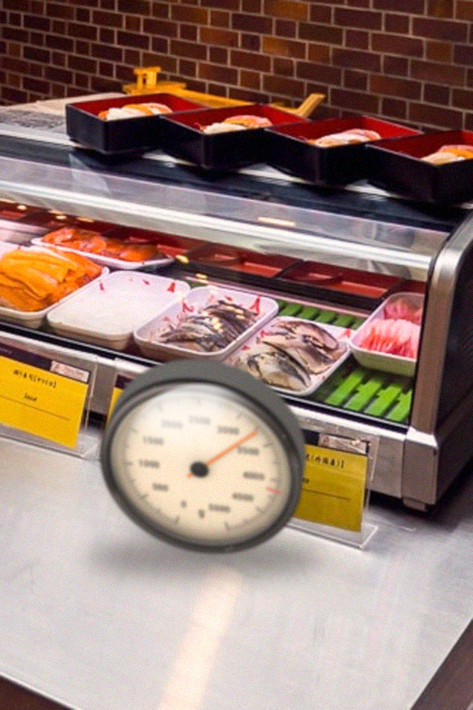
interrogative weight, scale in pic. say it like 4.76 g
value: 3250 g
